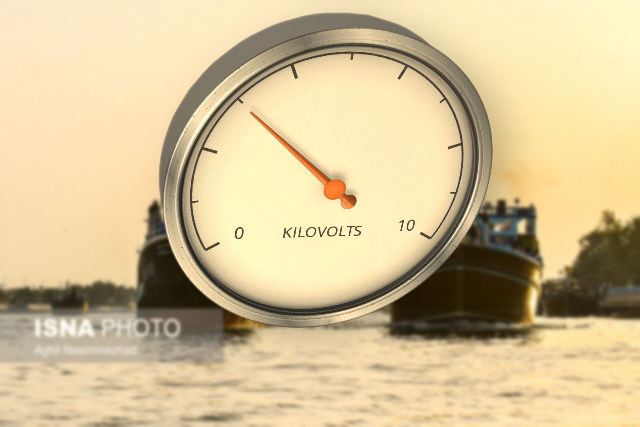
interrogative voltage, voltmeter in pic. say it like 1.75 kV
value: 3 kV
